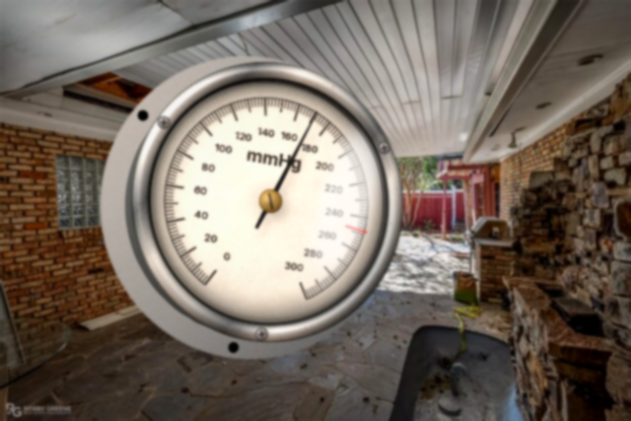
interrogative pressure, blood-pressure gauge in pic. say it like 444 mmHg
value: 170 mmHg
